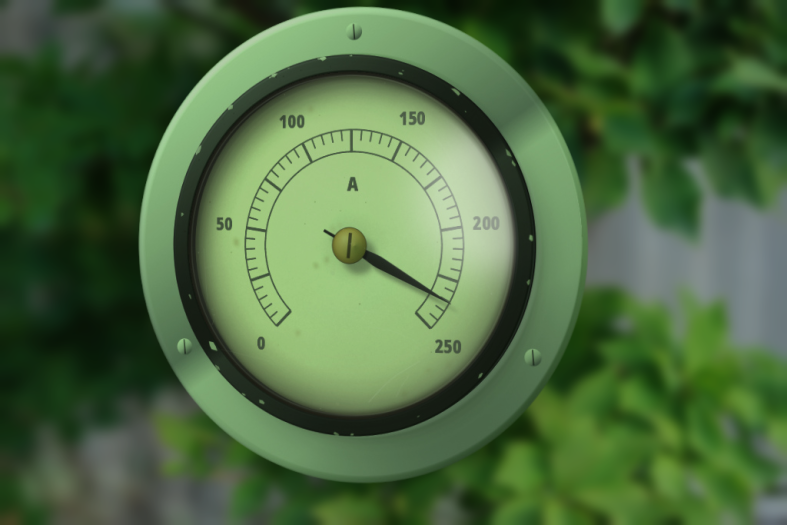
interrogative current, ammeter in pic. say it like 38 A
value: 235 A
